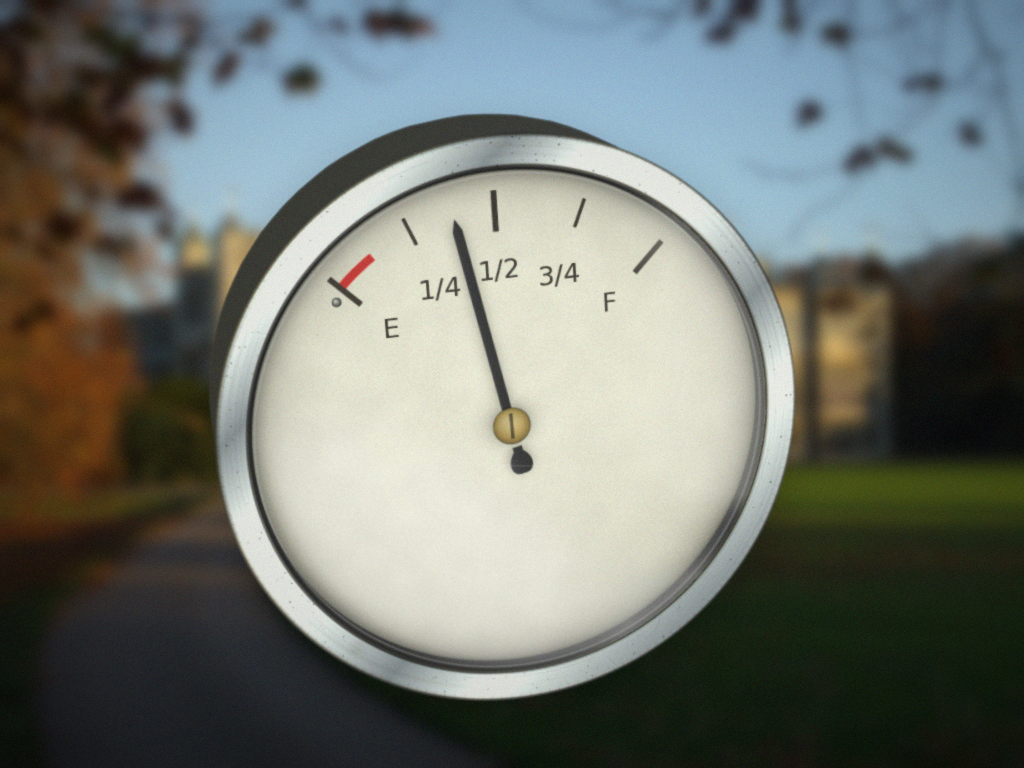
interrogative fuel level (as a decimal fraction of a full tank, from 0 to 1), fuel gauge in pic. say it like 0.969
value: 0.375
